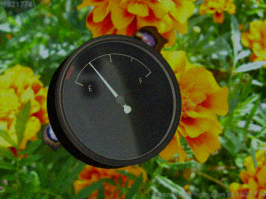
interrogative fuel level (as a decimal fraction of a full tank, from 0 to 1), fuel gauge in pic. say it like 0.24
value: 0.25
